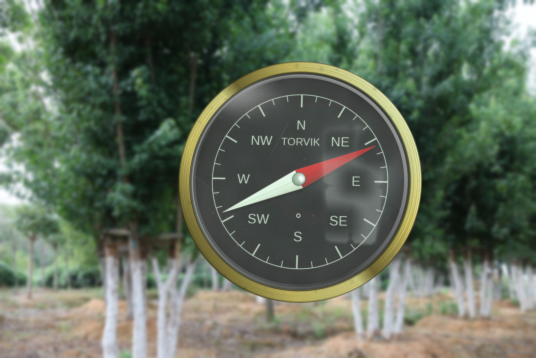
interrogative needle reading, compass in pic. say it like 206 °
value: 65 °
